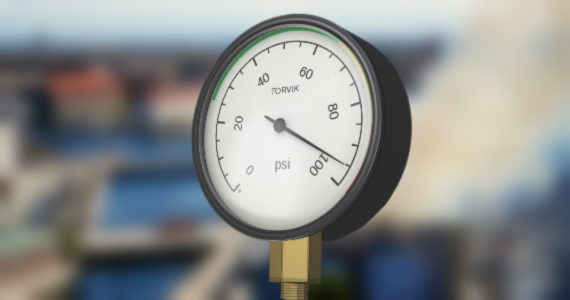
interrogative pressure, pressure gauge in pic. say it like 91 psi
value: 95 psi
